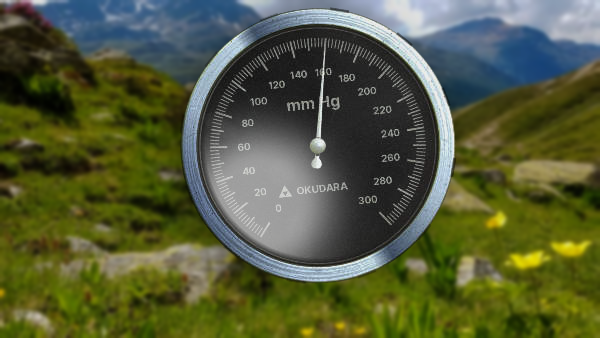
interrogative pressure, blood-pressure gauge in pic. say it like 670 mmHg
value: 160 mmHg
